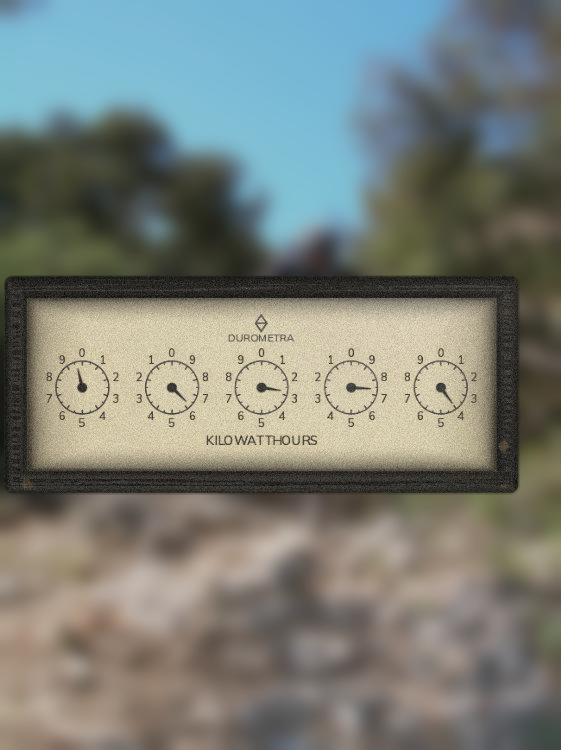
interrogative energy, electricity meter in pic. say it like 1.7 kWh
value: 96274 kWh
